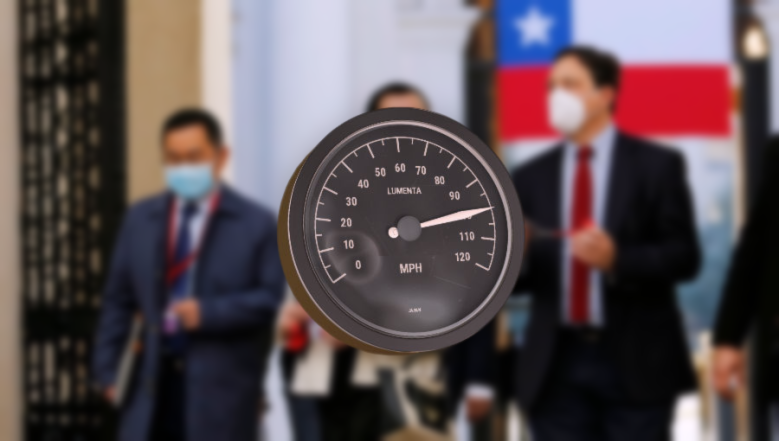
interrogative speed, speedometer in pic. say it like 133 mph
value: 100 mph
